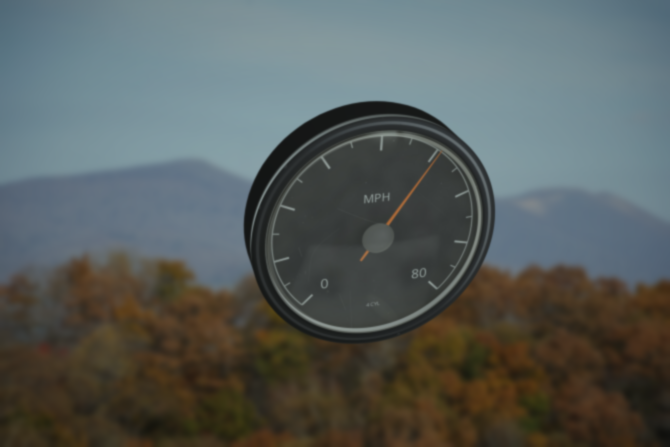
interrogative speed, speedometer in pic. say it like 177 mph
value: 50 mph
